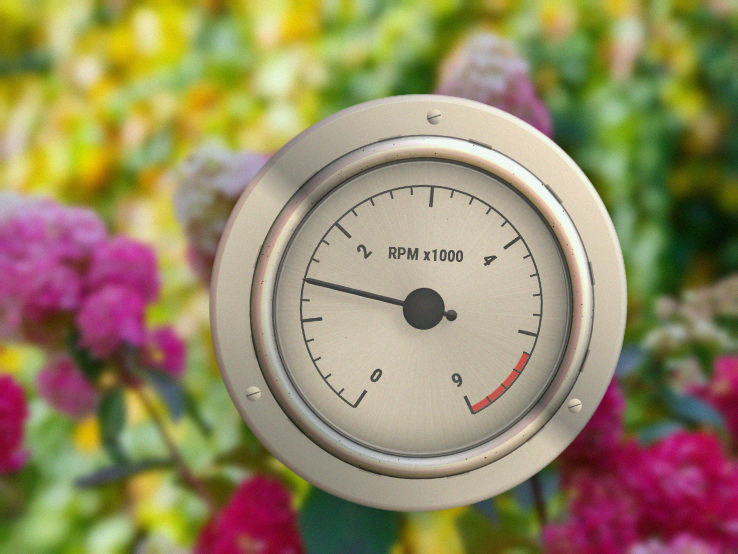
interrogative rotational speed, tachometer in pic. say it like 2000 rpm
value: 1400 rpm
